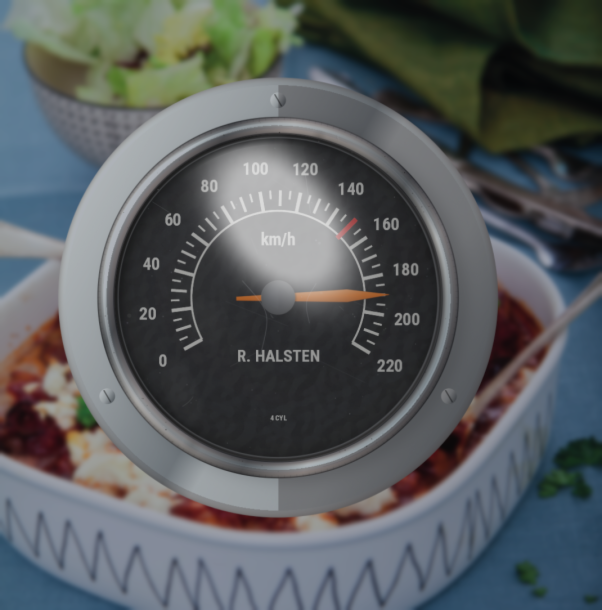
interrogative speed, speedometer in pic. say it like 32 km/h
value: 190 km/h
